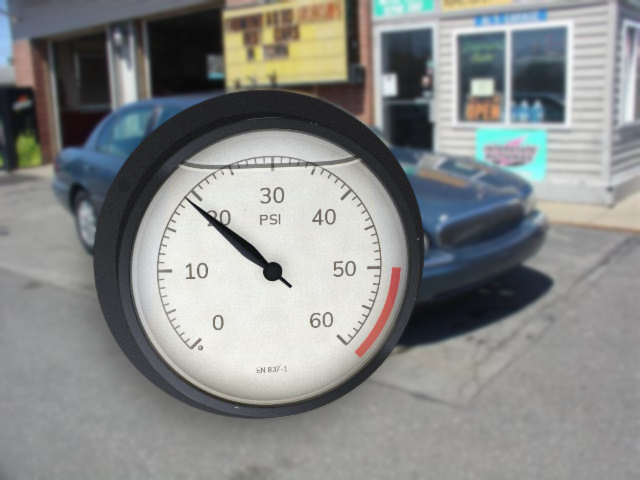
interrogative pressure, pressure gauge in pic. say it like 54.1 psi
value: 19 psi
